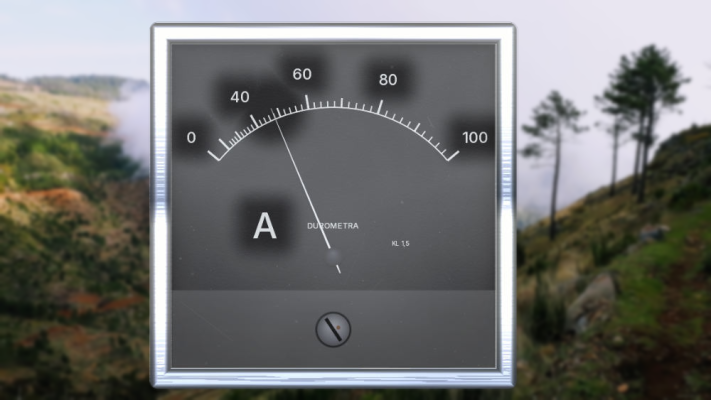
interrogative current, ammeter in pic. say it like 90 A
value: 48 A
